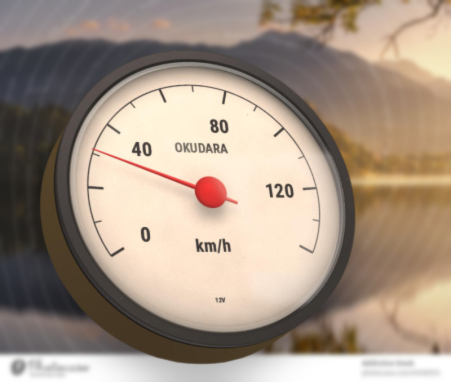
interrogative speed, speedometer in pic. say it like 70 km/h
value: 30 km/h
